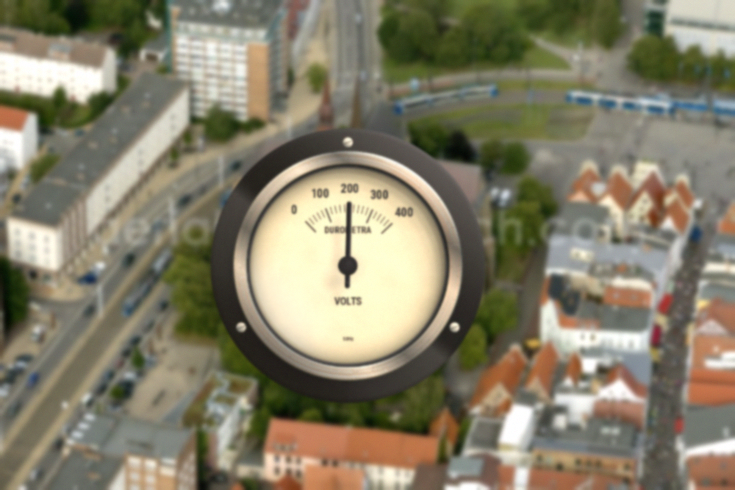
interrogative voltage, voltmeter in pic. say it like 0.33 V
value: 200 V
